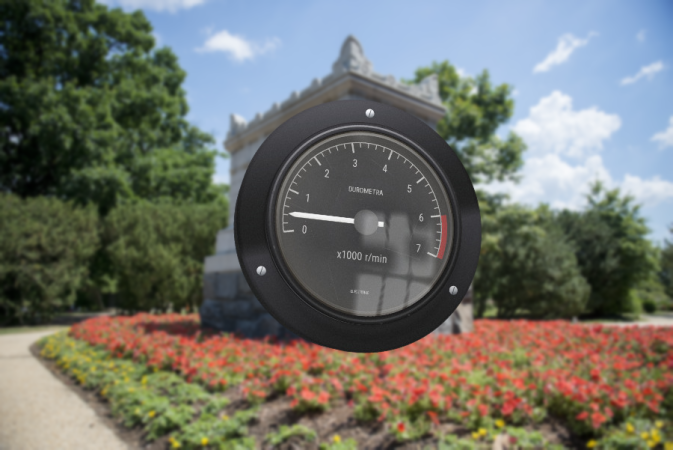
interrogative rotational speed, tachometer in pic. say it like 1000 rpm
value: 400 rpm
